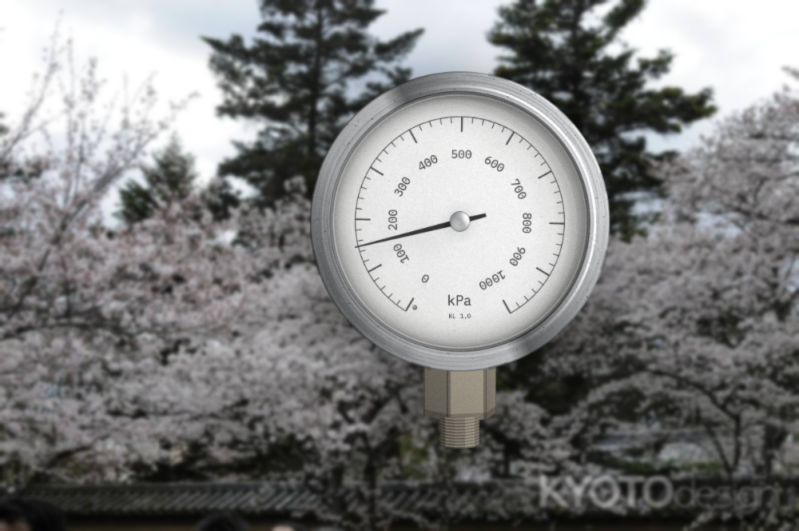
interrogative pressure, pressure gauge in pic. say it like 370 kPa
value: 150 kPa
